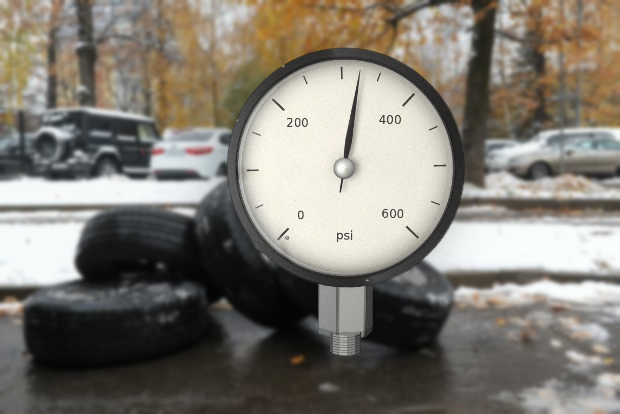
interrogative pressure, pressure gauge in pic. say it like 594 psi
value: 325 psi
